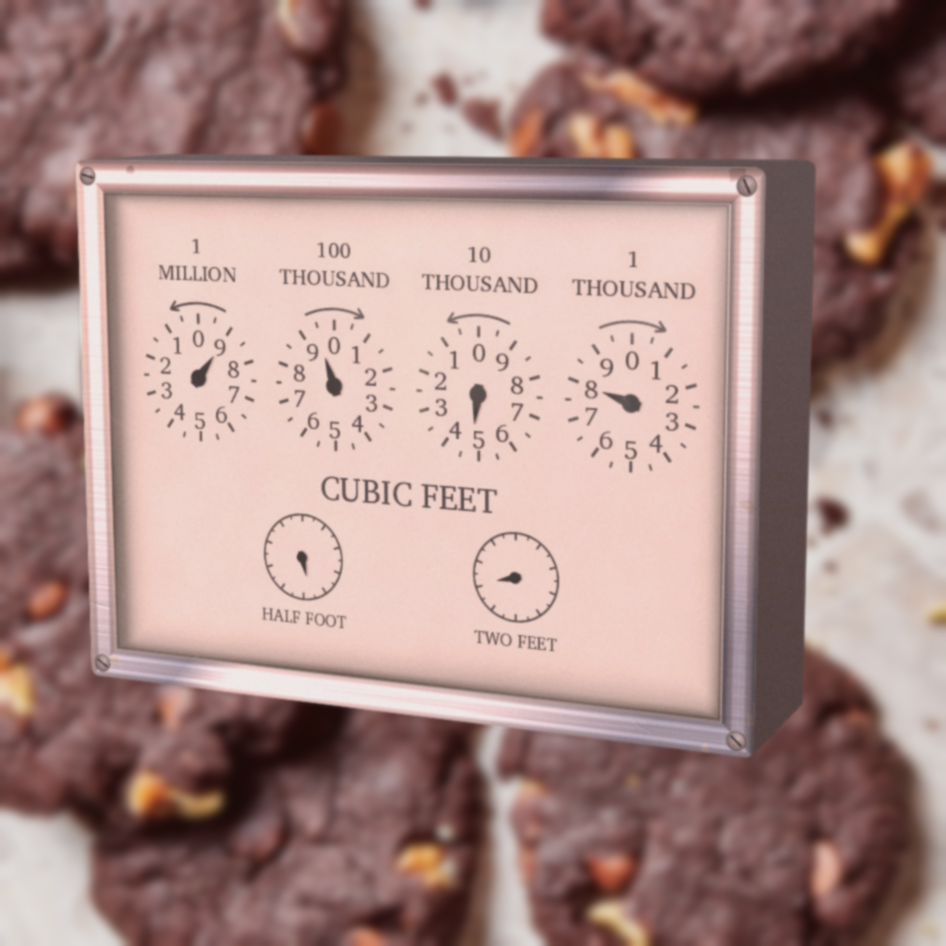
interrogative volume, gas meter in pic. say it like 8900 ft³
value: 894800 ft³
